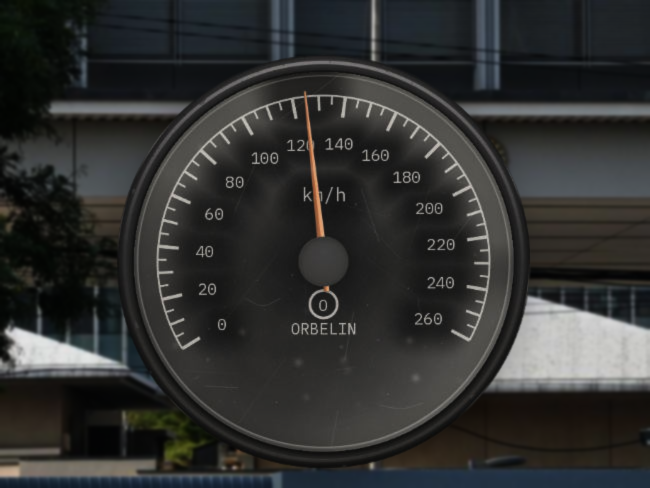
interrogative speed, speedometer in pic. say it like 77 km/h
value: 125 km/h
